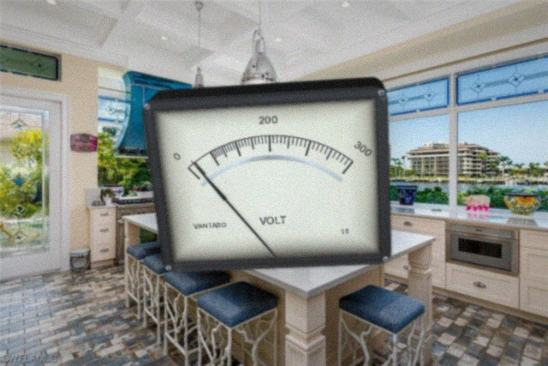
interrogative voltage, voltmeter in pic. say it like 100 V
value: 50 V
